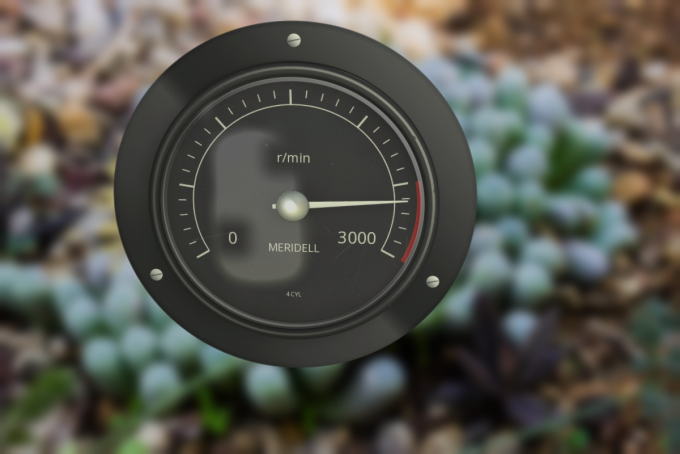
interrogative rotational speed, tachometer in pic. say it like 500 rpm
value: 2600 rpm
